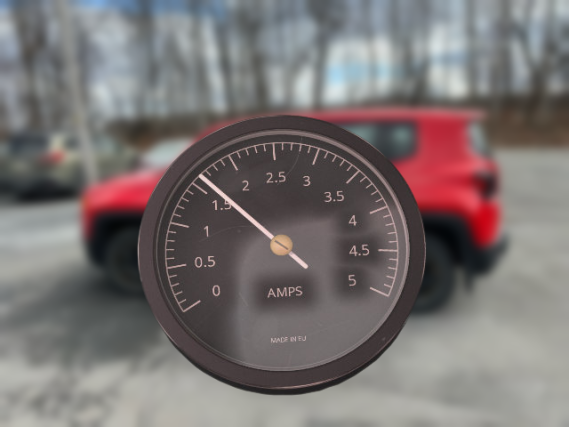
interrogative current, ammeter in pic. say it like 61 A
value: 1.6 A
